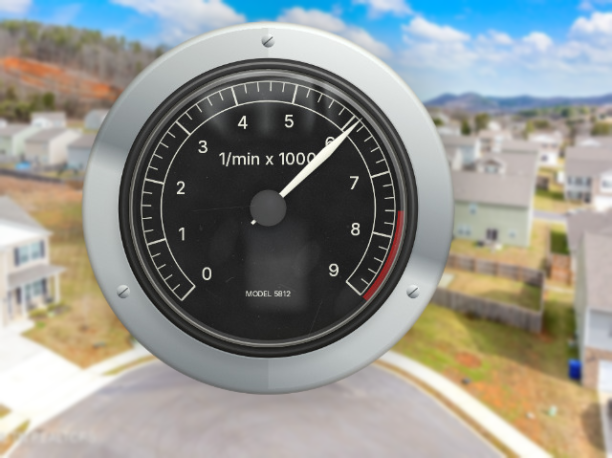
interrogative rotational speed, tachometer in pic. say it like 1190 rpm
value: 6100 rpm
